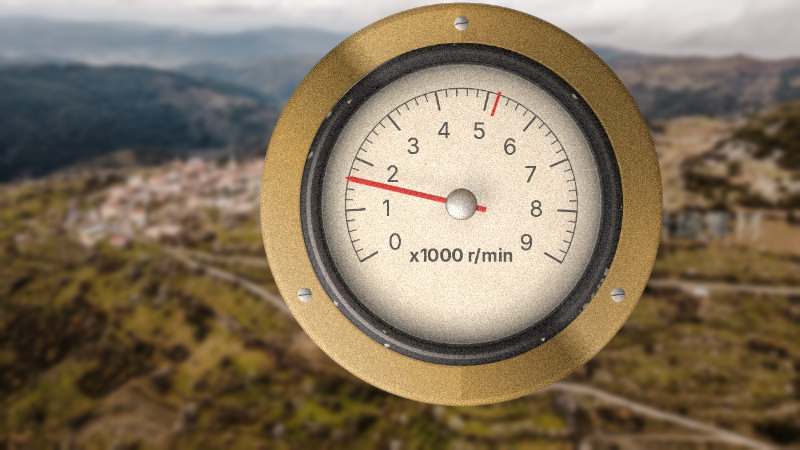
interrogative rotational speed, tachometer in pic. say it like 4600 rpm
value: 1600 rpm
